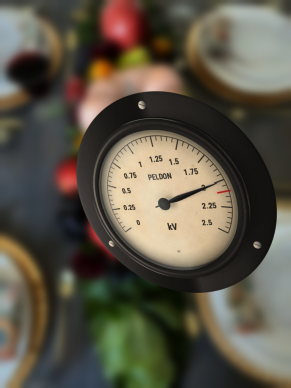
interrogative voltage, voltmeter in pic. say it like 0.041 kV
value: 2 kV
